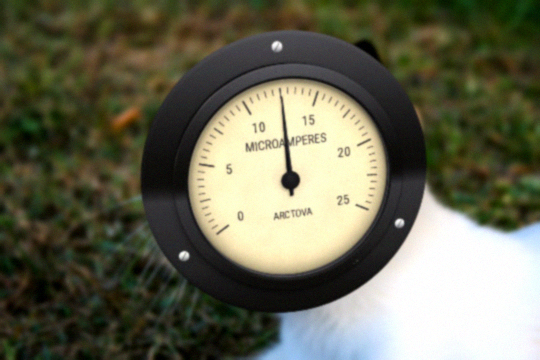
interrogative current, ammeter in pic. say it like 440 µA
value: 12.5 µA
